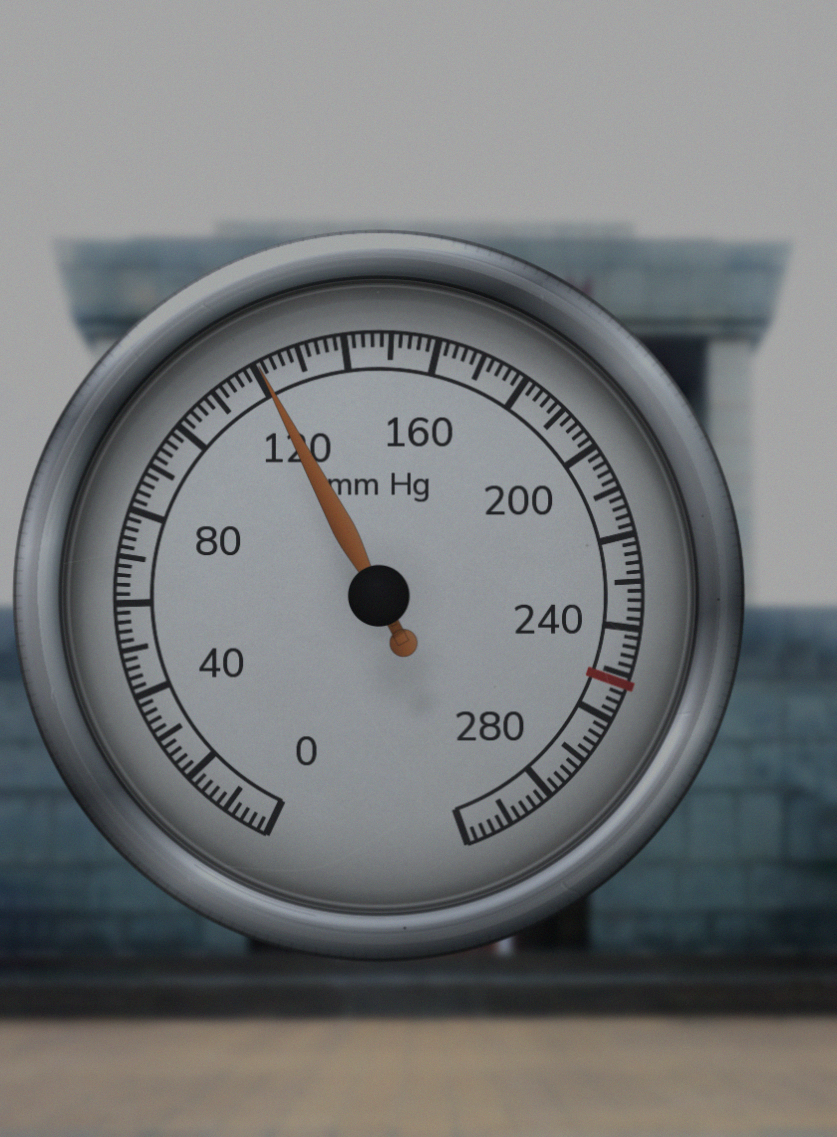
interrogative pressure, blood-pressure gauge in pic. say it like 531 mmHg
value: 121 mmHg
